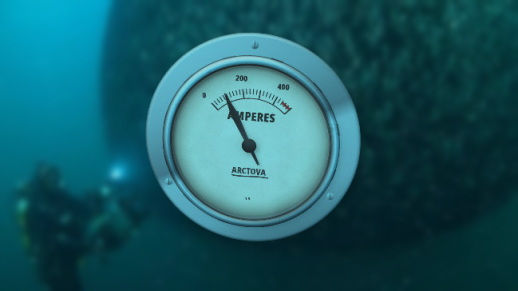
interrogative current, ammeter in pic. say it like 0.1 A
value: 100 A
